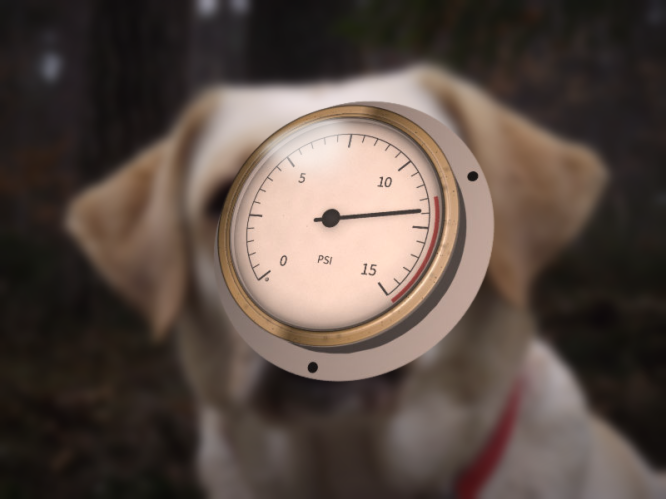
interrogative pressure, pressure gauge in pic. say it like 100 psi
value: 12 psi
